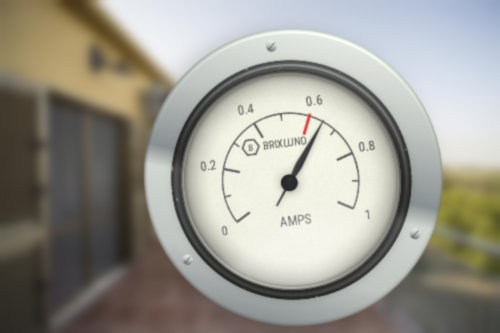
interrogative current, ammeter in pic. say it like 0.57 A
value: 0.65 A
